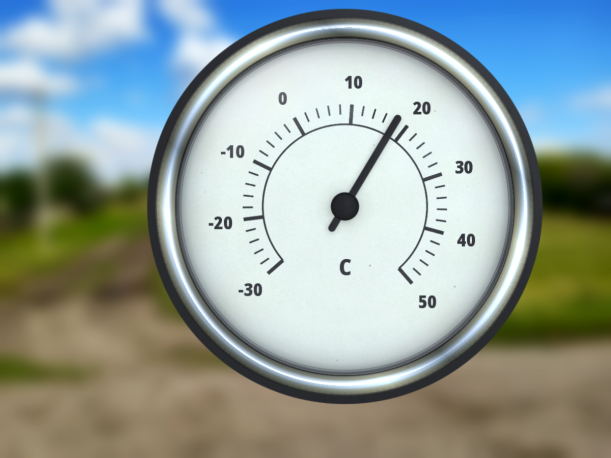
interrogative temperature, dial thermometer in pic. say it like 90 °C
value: 18 °C
